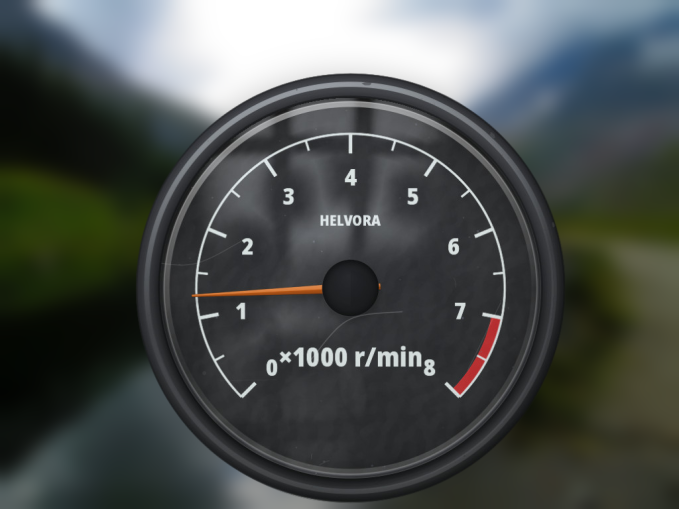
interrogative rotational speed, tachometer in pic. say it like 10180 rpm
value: 1250 rpm
